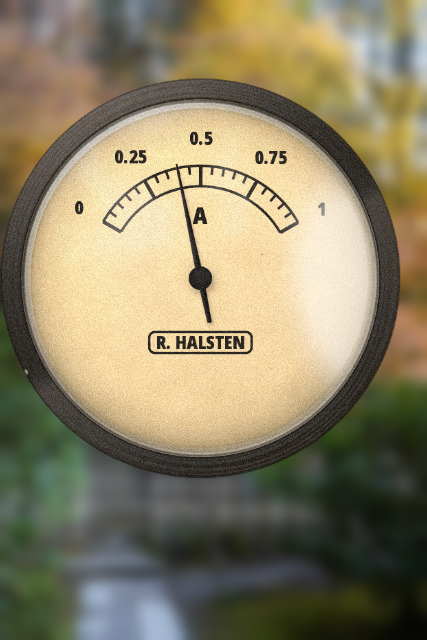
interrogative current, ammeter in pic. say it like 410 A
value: 0.4 A
